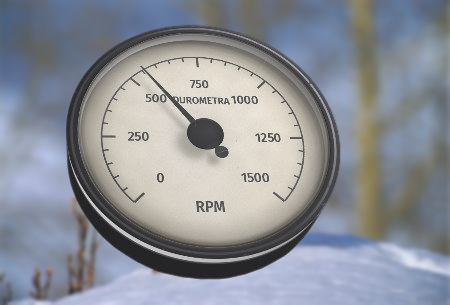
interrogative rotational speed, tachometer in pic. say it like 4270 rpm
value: 550 rpm
